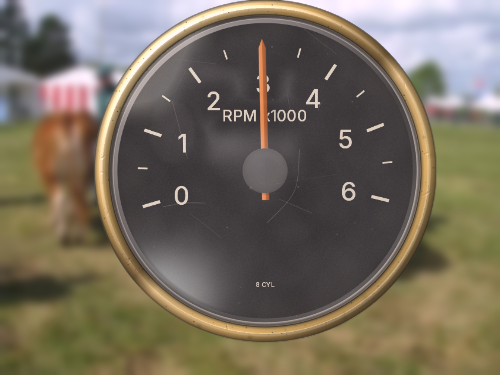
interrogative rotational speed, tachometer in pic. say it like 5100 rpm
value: 3000 rpm
